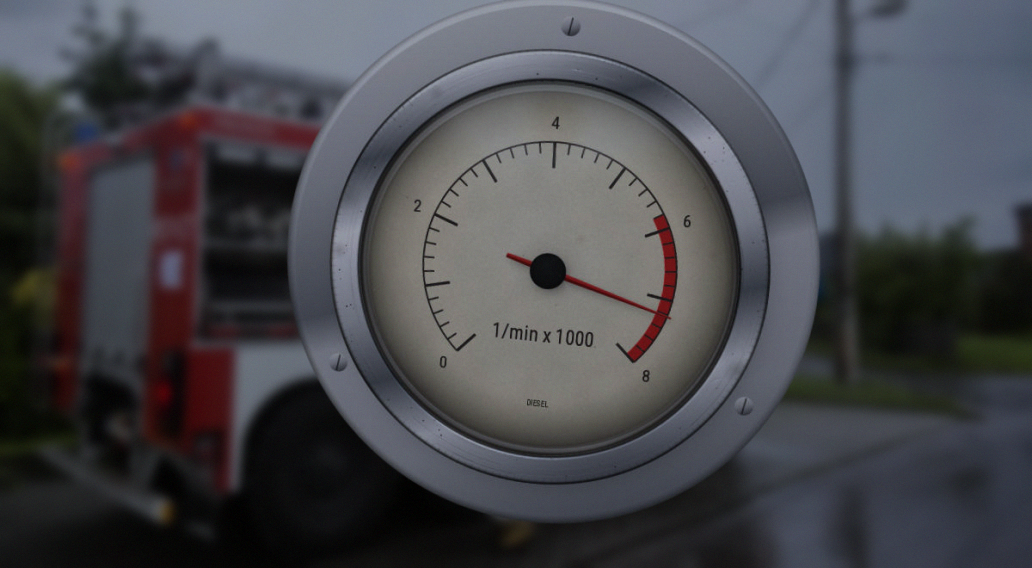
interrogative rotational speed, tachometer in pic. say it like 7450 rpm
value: 7200 rpm
